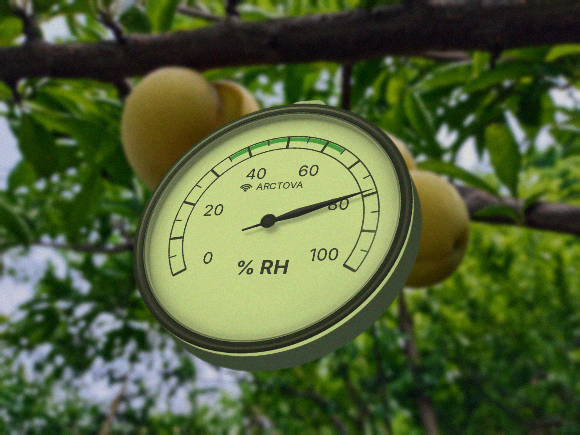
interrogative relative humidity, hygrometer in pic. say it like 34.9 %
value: 80 %
